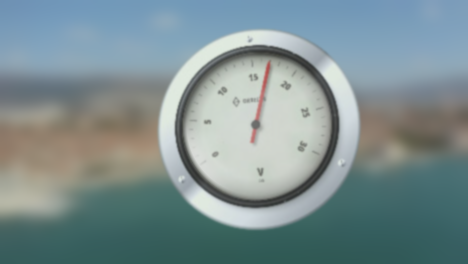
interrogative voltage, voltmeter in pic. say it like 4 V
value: 17 V
